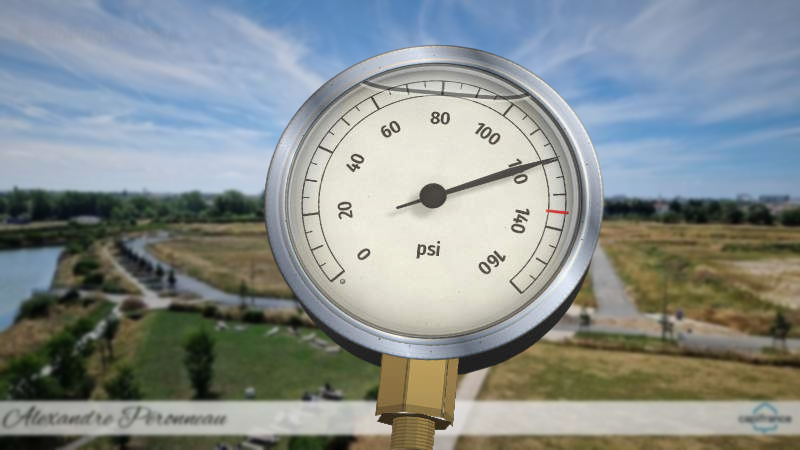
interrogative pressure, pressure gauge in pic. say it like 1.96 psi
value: 120 psi
